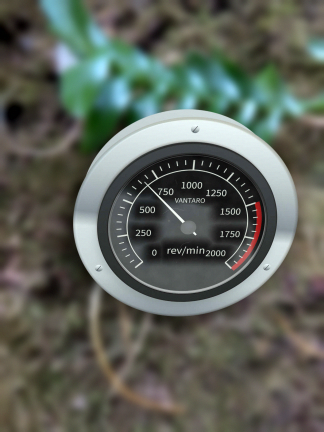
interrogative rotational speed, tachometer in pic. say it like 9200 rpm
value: 675 rpm
